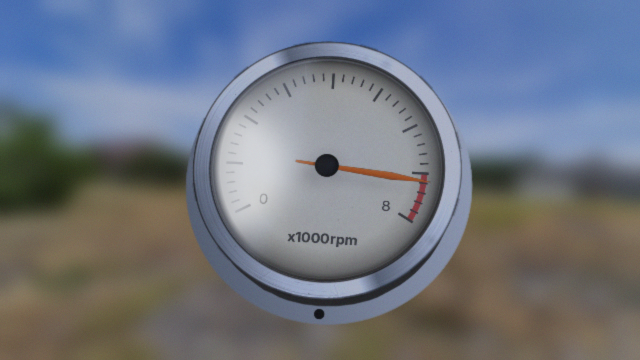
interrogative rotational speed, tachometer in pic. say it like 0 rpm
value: 7200 rpm
